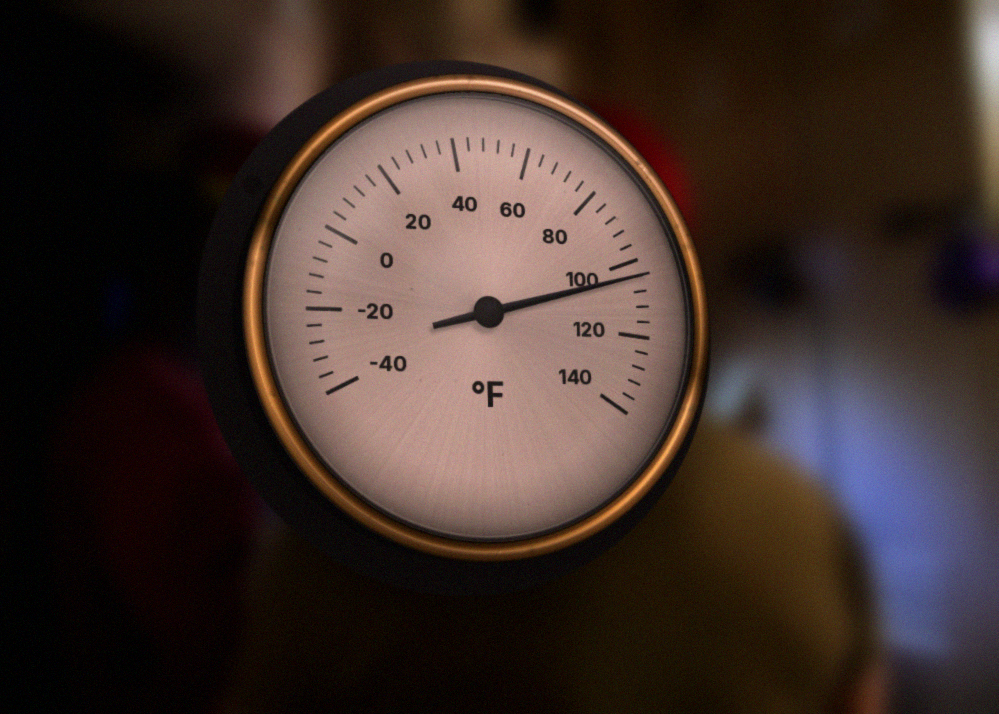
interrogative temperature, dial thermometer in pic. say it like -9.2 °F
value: 104 °F
